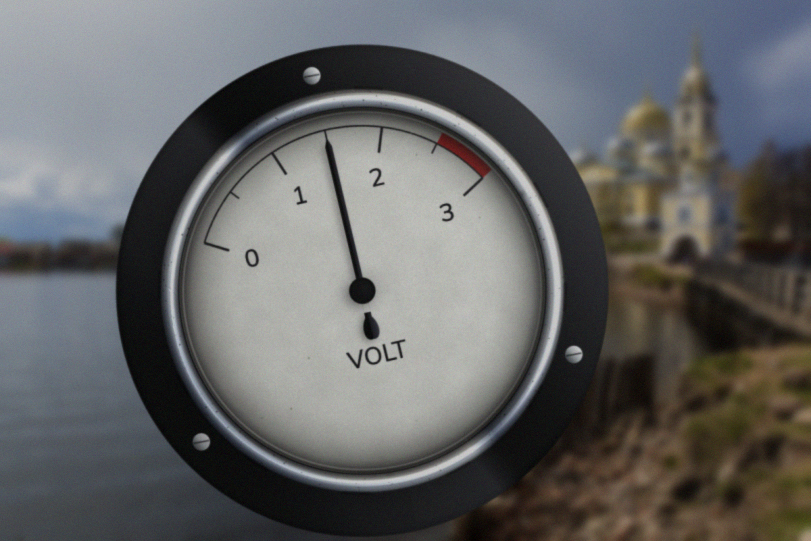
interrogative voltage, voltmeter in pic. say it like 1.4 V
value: 1.5 V
